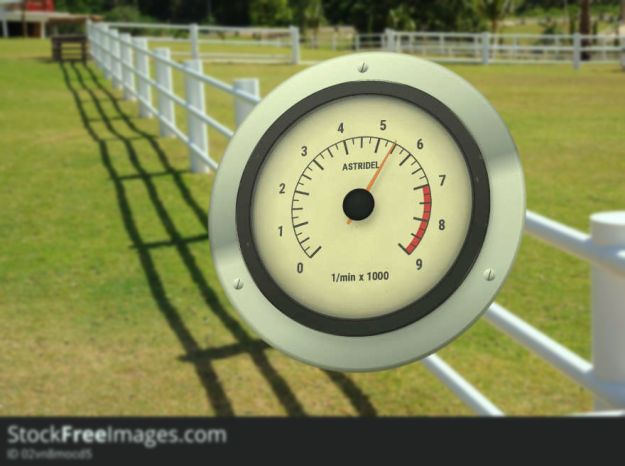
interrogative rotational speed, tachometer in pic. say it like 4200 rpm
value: 5500 rpm
